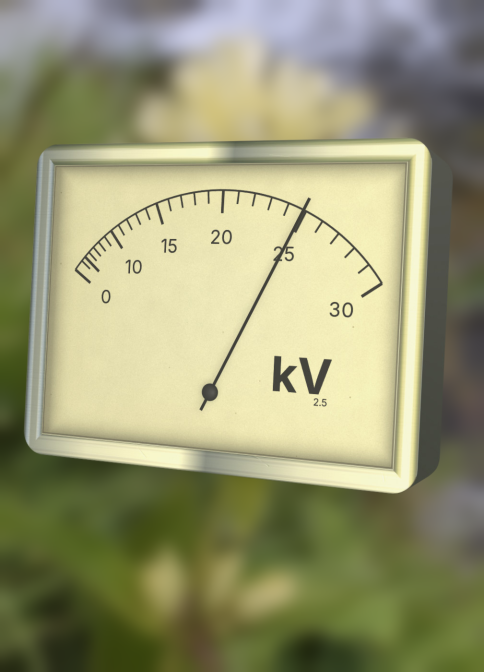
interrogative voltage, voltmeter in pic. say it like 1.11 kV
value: 25 kV
